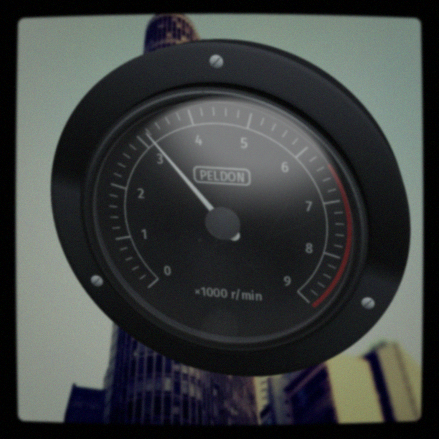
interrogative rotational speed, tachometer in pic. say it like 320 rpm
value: 3200 rpm
